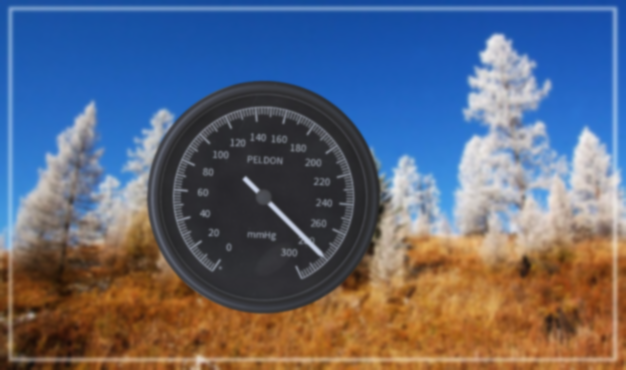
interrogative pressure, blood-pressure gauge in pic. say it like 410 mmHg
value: 280 mmHg
